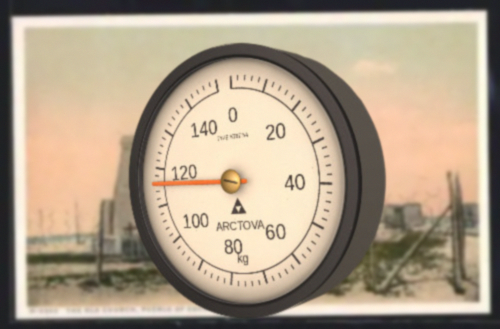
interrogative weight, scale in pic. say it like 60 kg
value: 116 kg
